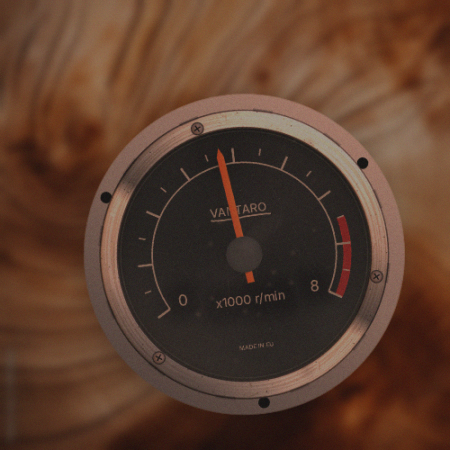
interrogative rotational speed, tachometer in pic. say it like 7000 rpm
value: 3750 rpm
